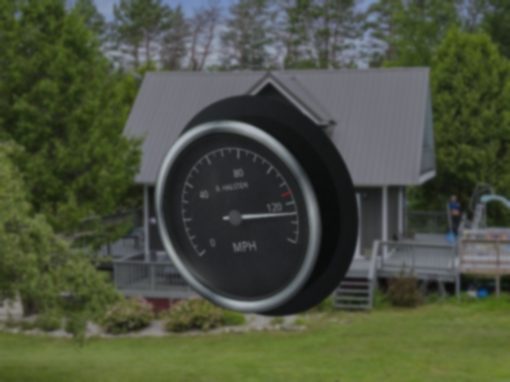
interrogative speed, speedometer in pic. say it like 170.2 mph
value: 125 mph
